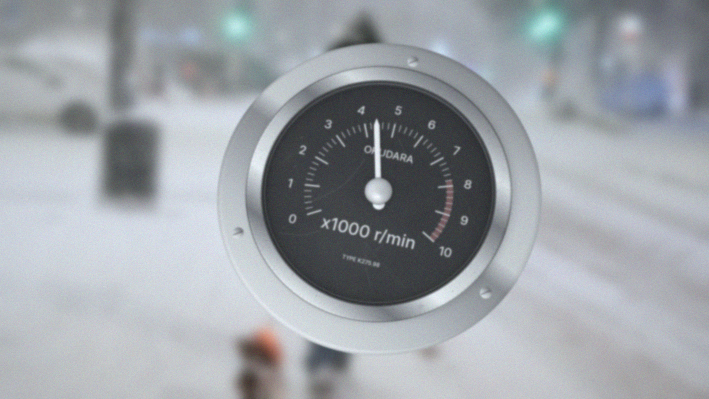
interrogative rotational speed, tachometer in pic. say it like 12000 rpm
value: 4400 rpm
